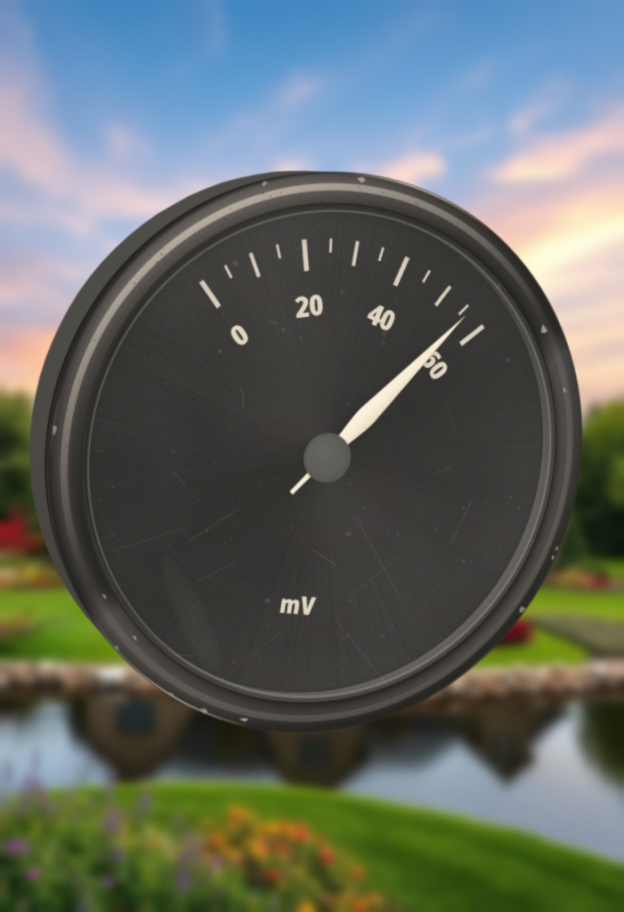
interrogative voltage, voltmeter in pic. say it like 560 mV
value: 55 mV
